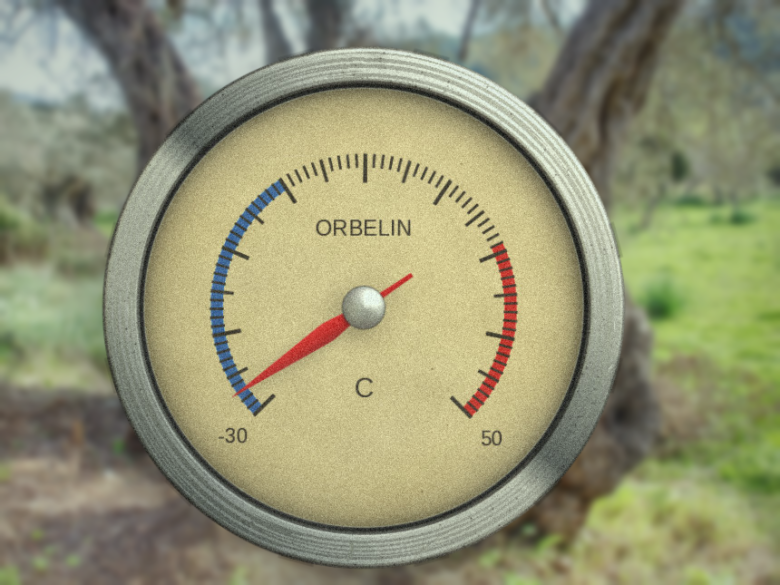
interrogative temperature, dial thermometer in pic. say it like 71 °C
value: -27 °C
